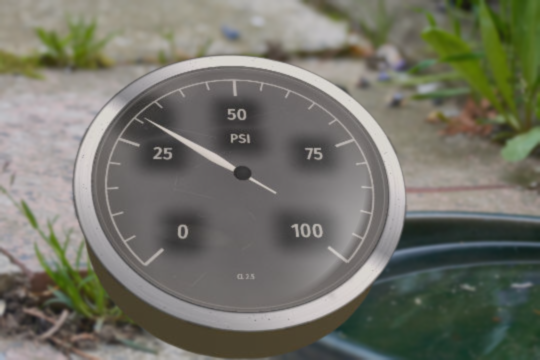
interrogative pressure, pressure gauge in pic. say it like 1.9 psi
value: 30 psi
